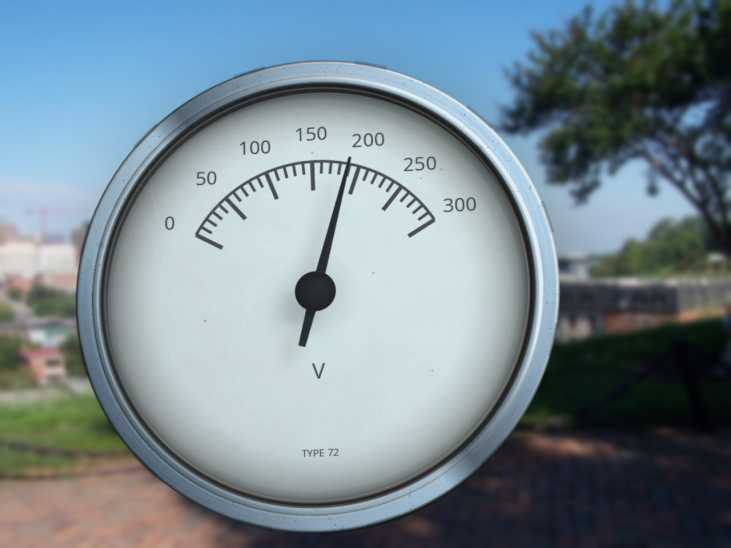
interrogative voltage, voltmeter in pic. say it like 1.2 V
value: 190 V
